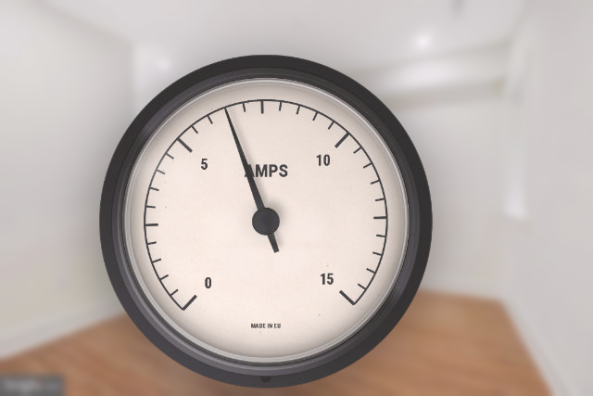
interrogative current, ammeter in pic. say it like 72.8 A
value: 6.5 A
